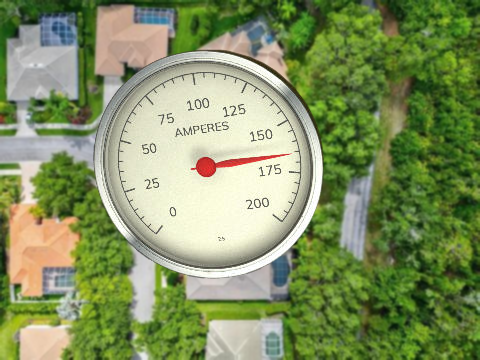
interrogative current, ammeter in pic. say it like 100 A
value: 165 A
